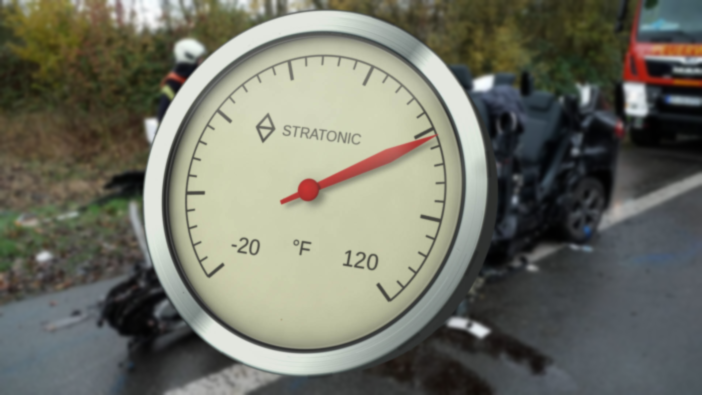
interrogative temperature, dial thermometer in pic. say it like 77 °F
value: 82 °F
